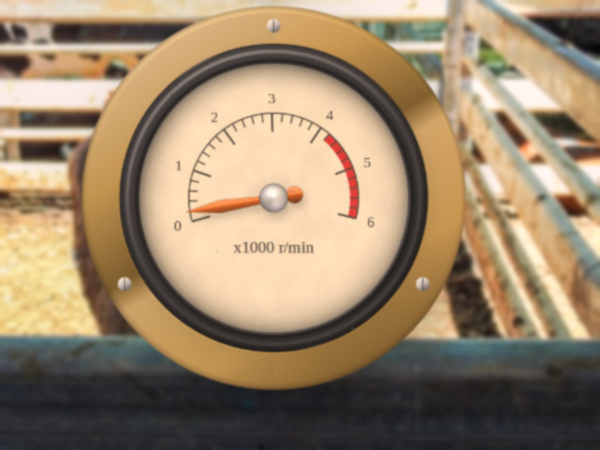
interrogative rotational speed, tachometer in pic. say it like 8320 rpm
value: 200 rpm
